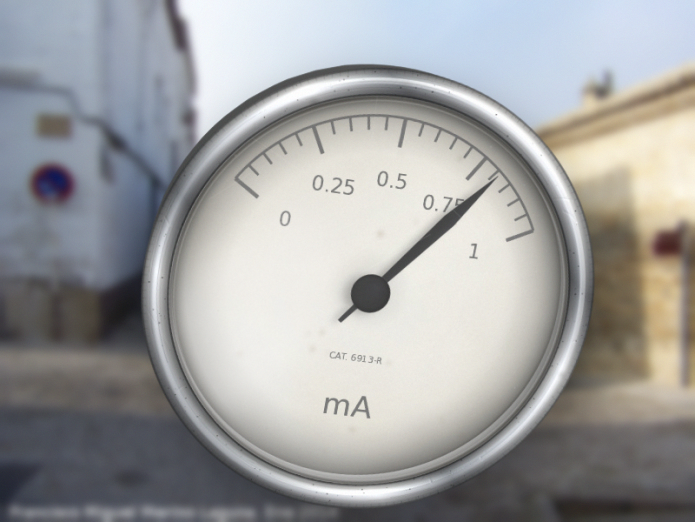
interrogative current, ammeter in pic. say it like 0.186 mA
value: 0.8 mA
